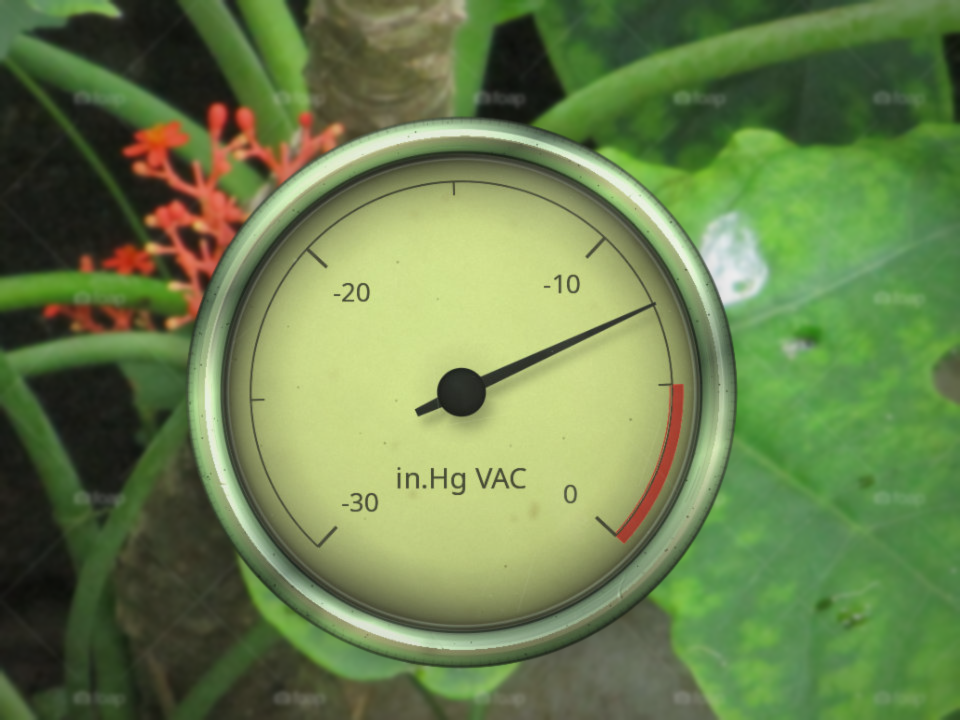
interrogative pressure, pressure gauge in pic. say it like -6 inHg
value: -7.5 inHg
